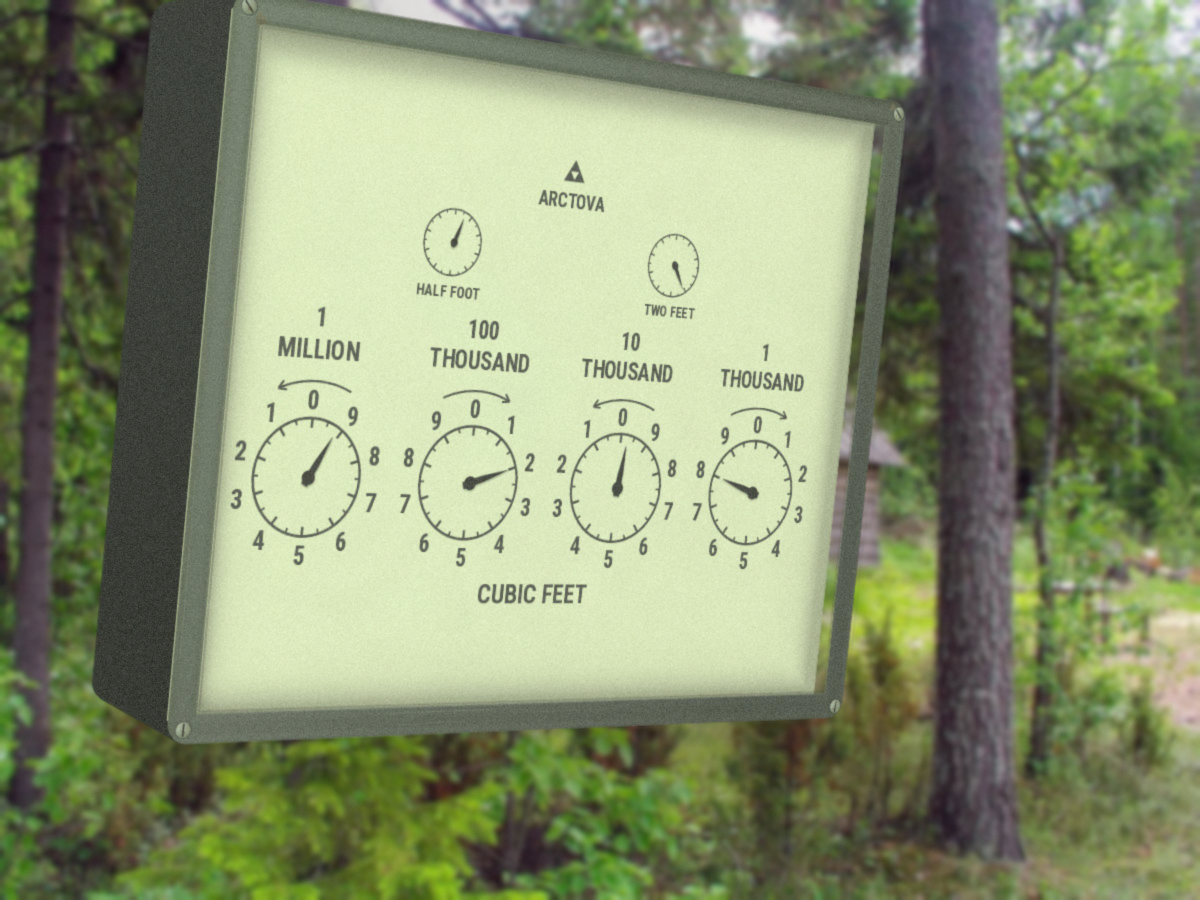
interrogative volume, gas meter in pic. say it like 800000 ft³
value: 919800 ft³
